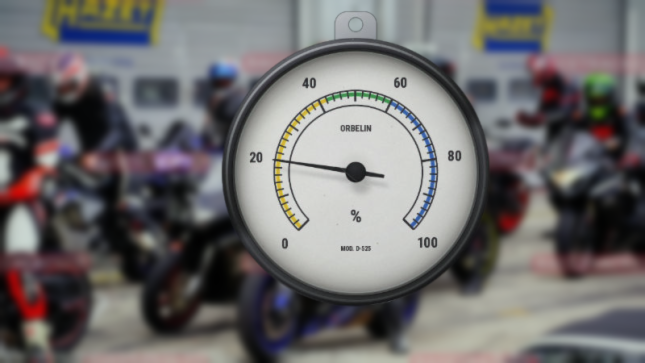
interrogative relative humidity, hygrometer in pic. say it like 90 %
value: 20 %
